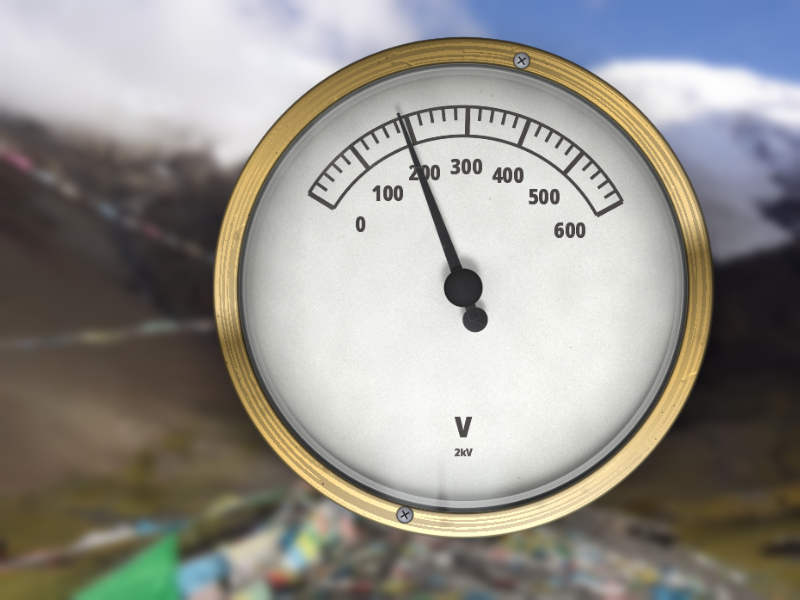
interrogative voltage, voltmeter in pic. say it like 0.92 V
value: 190 V
